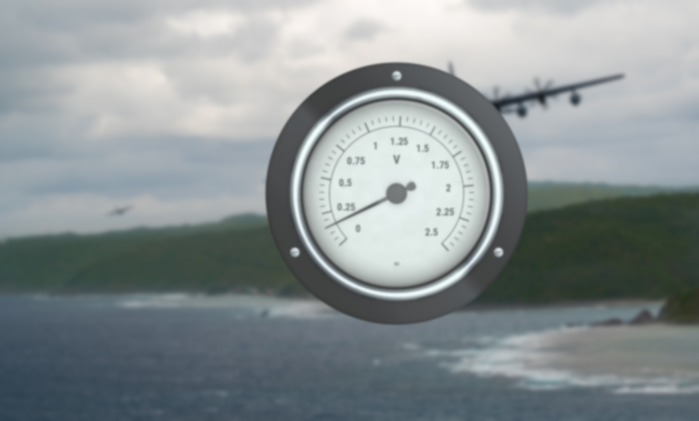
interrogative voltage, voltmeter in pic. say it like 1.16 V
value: 0.15 V
